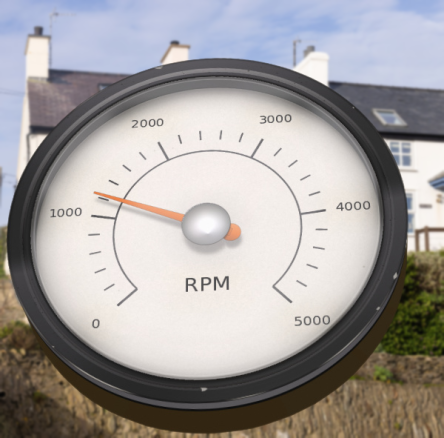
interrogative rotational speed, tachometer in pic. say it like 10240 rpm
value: 1200 rpm
